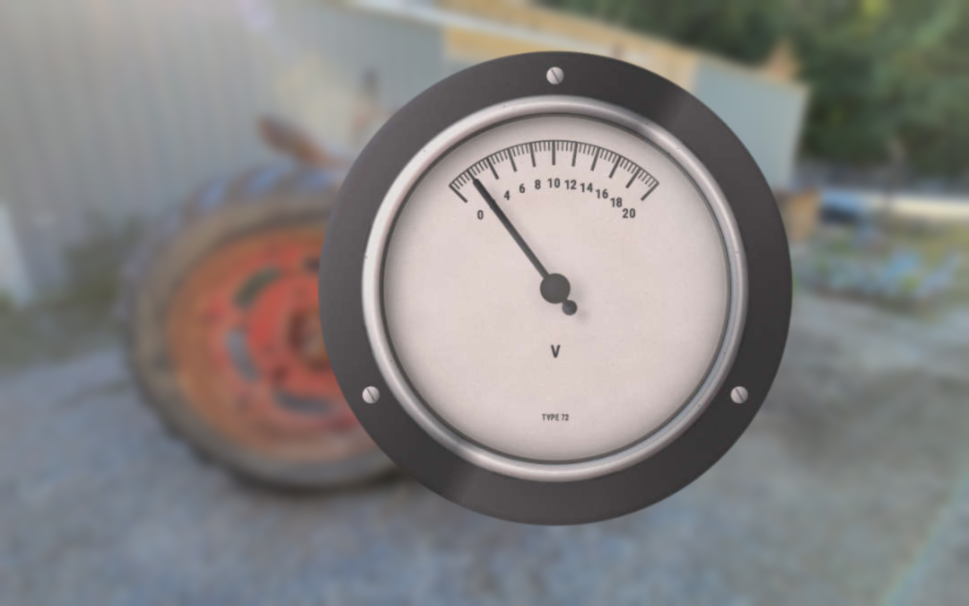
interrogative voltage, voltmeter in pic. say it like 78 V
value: 2 V
